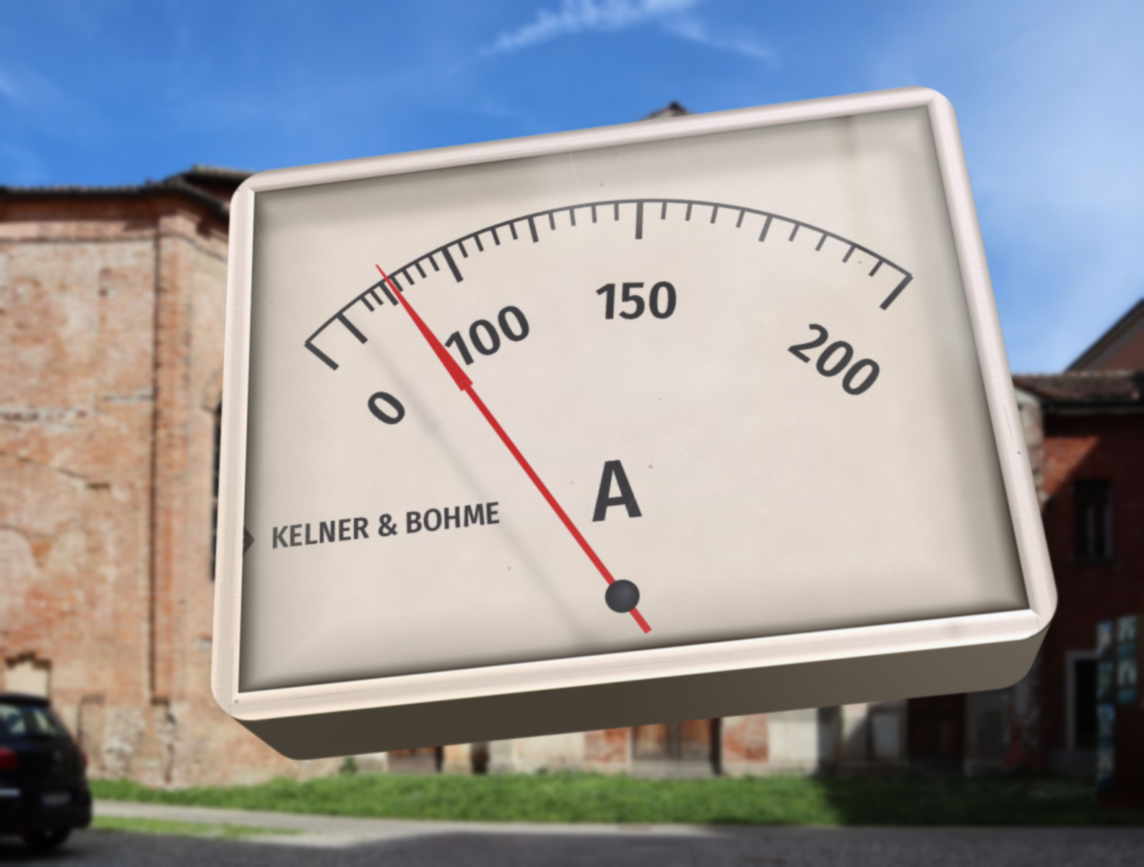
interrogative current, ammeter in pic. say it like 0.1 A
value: 77.5 A
